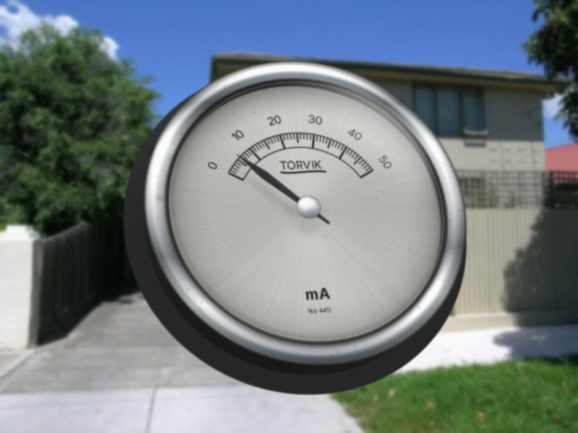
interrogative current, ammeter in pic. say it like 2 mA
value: 5 mA
